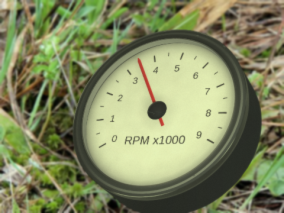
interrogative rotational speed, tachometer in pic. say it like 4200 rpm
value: 3500 rpm
